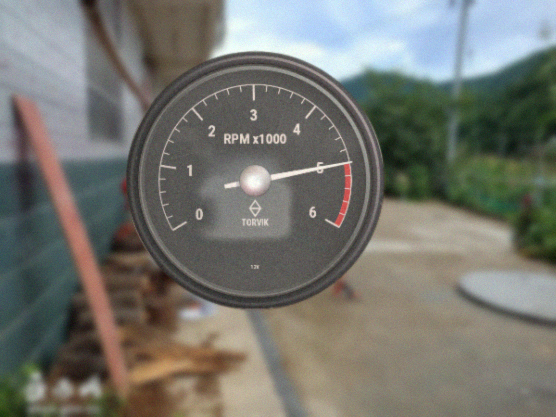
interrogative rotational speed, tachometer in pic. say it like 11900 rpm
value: 5000 rpm
